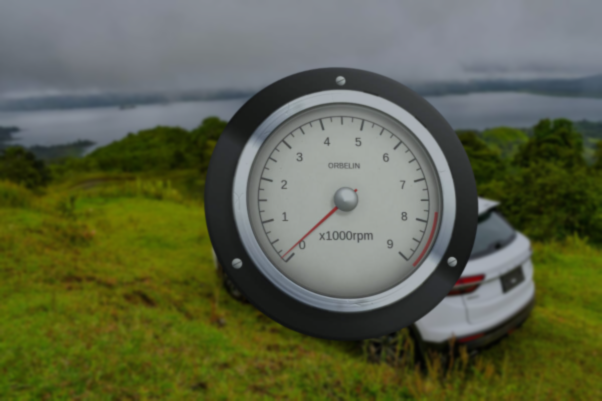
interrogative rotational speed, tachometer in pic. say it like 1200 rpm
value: 125 rpm
